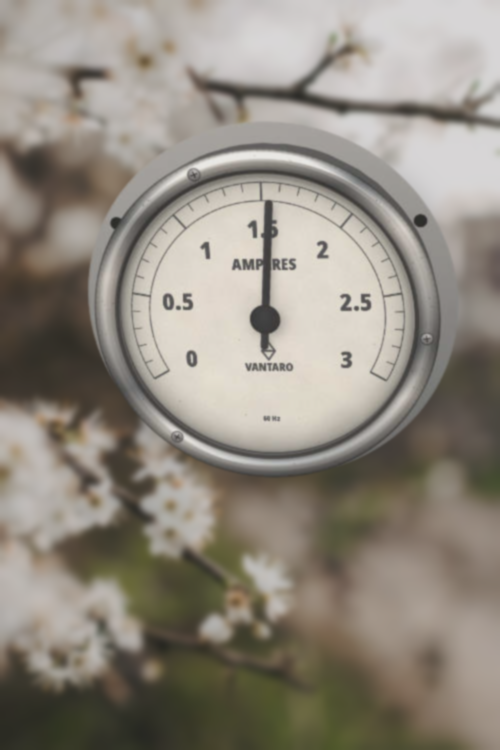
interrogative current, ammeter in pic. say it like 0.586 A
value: 1.55 A
